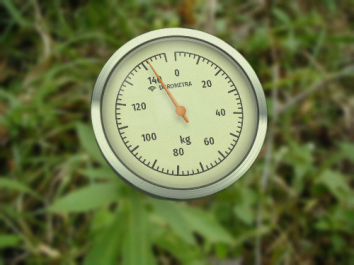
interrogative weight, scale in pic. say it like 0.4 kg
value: 142 kg
